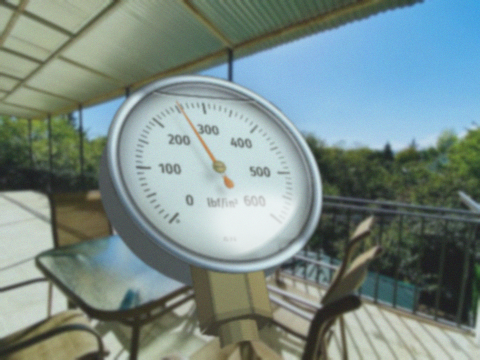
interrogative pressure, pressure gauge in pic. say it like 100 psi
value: 250 psi
